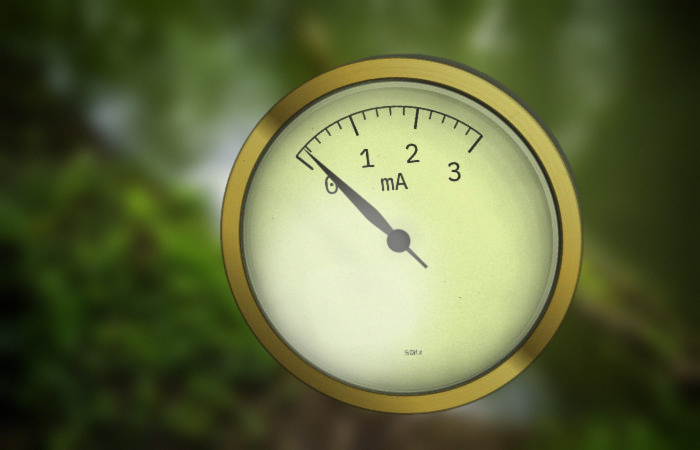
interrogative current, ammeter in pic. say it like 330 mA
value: 0.2 mA
